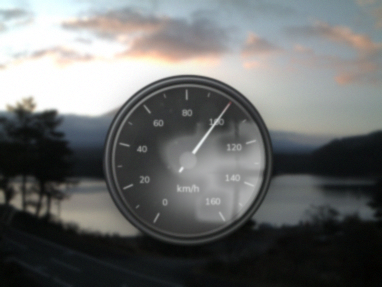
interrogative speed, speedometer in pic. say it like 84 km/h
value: 100 km/h
